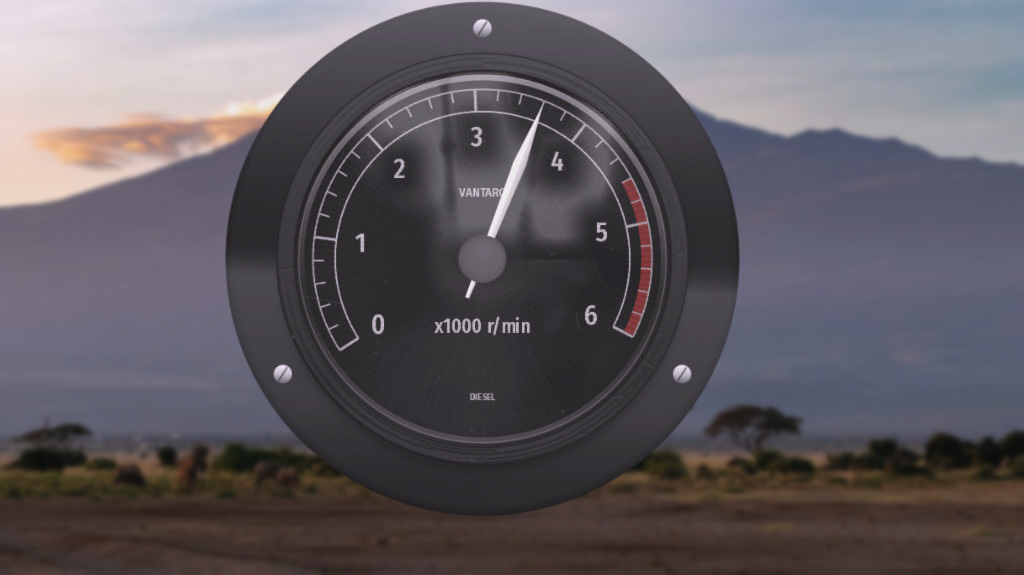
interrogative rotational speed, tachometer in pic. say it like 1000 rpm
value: 3600 rpm
